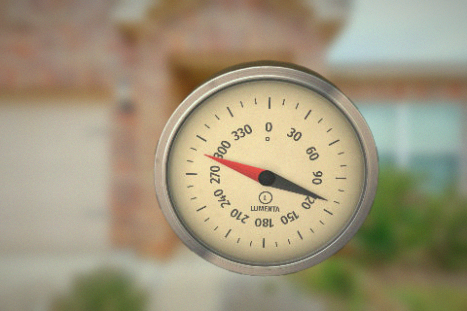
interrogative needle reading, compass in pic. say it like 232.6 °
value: 290 °
